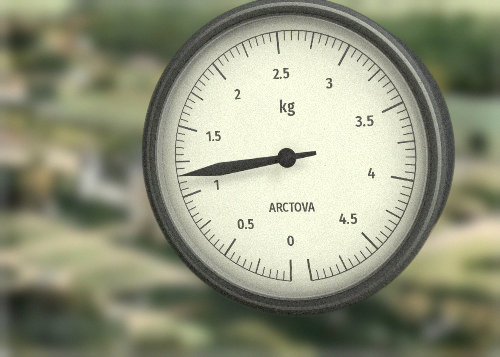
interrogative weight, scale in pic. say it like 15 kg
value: 1.15 kg
